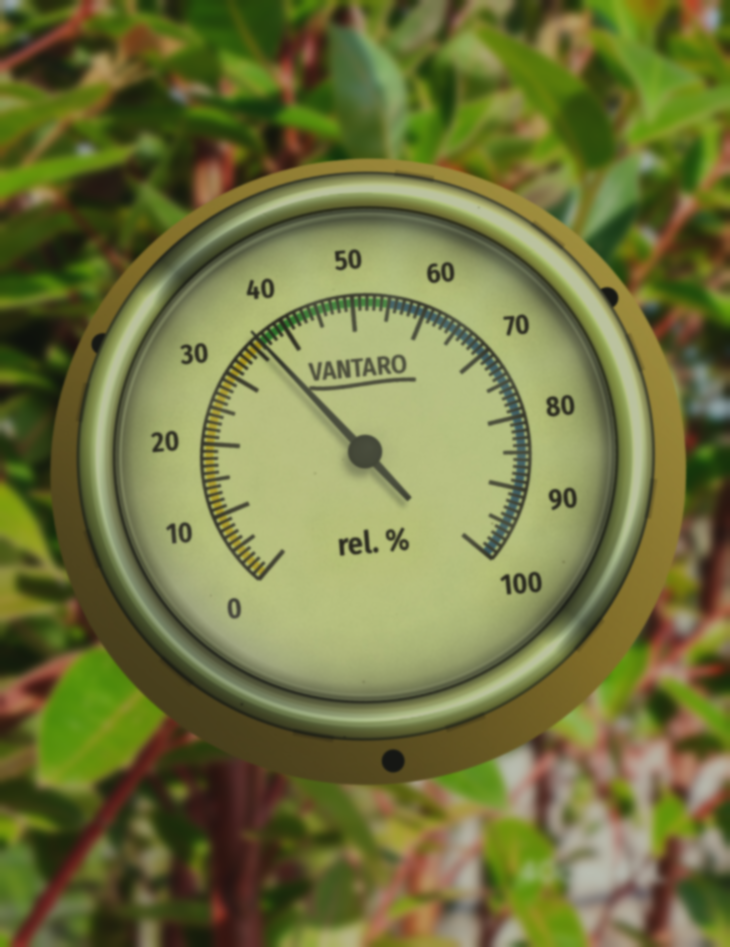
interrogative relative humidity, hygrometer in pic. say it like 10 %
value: 36 %
